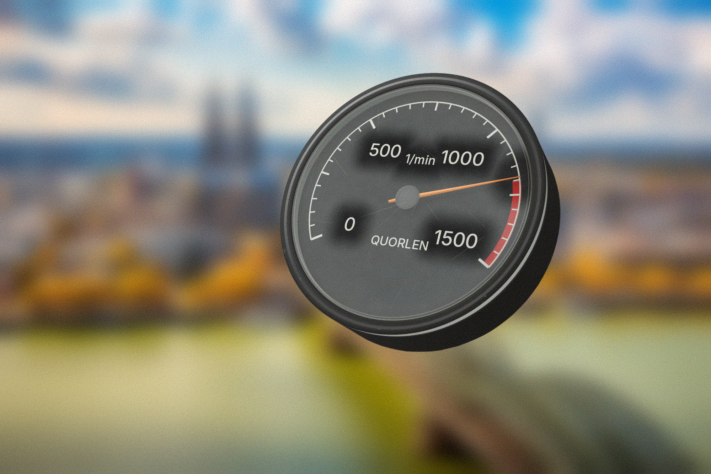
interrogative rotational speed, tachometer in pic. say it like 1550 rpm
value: 1200 rpm
